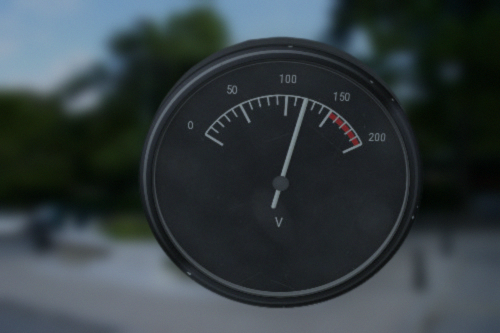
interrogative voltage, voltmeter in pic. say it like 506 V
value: 120 V
